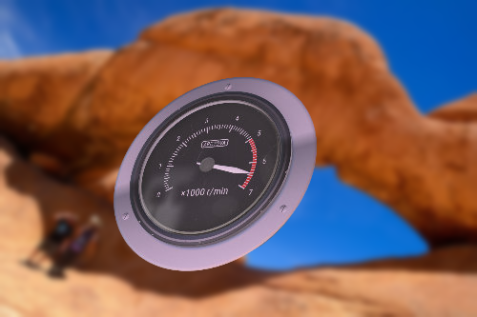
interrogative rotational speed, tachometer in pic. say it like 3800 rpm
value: 6500 rpm
